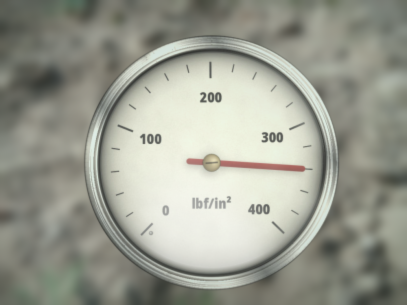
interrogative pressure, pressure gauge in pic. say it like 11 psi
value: 340 psi
